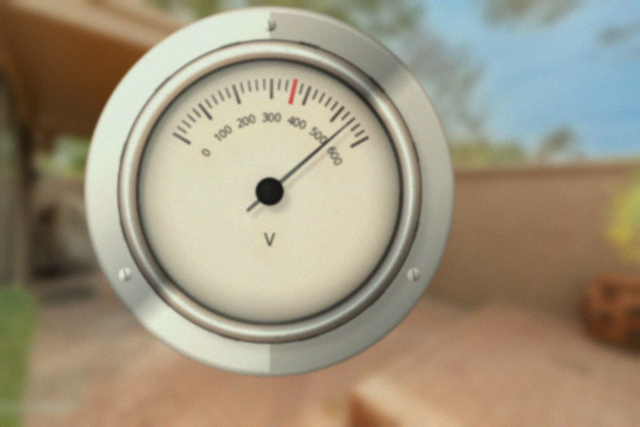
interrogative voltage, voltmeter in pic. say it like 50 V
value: 540 V
